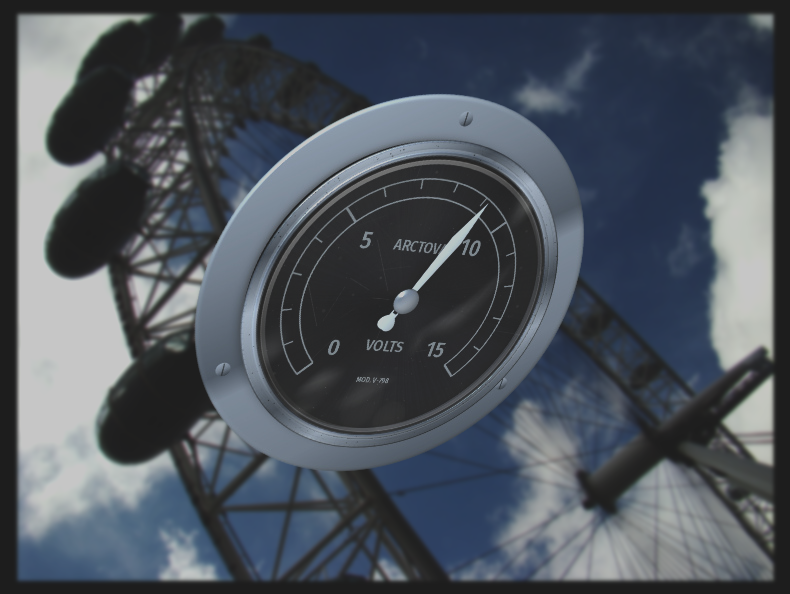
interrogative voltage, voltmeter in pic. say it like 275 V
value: 9 V
